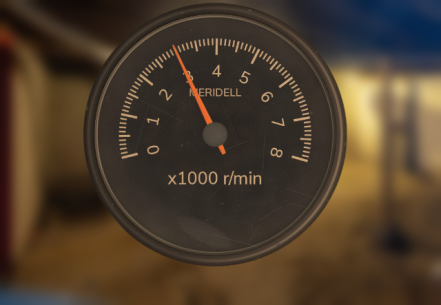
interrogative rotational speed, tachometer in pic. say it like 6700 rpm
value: 3000 rpm
